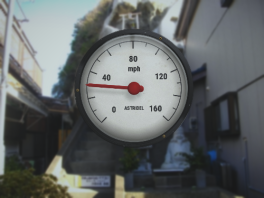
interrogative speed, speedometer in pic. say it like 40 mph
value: 30 mph
